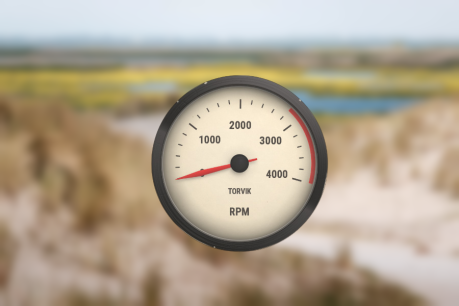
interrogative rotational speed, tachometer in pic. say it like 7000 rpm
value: 0 rpm
